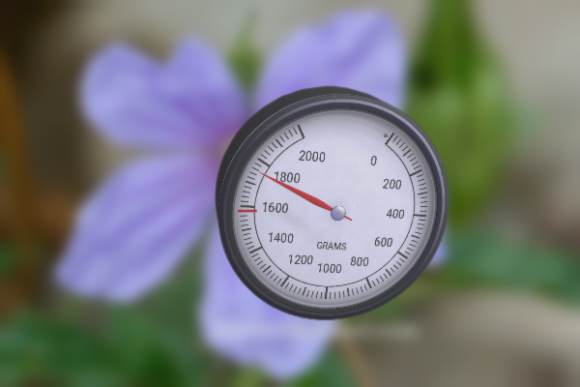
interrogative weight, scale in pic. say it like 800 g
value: 1760 g
